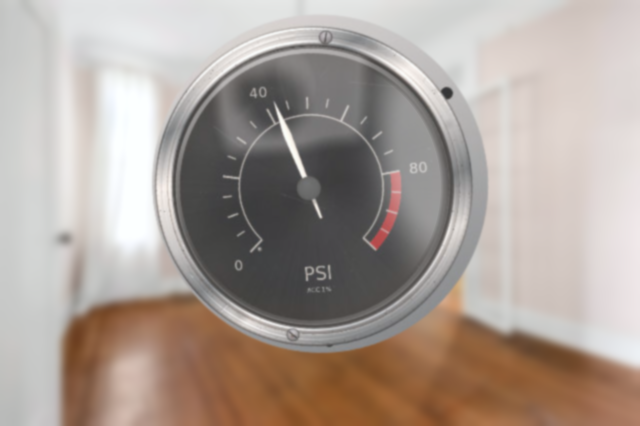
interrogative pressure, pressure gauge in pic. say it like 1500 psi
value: 42.5 psi
